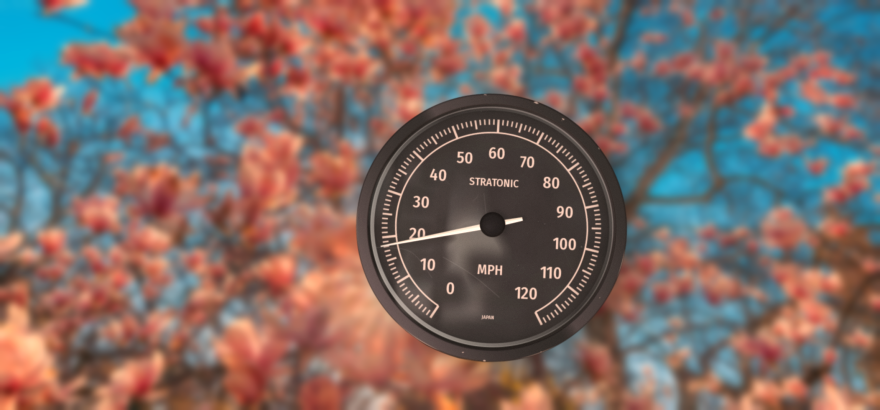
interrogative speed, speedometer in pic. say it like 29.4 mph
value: 18 mph
